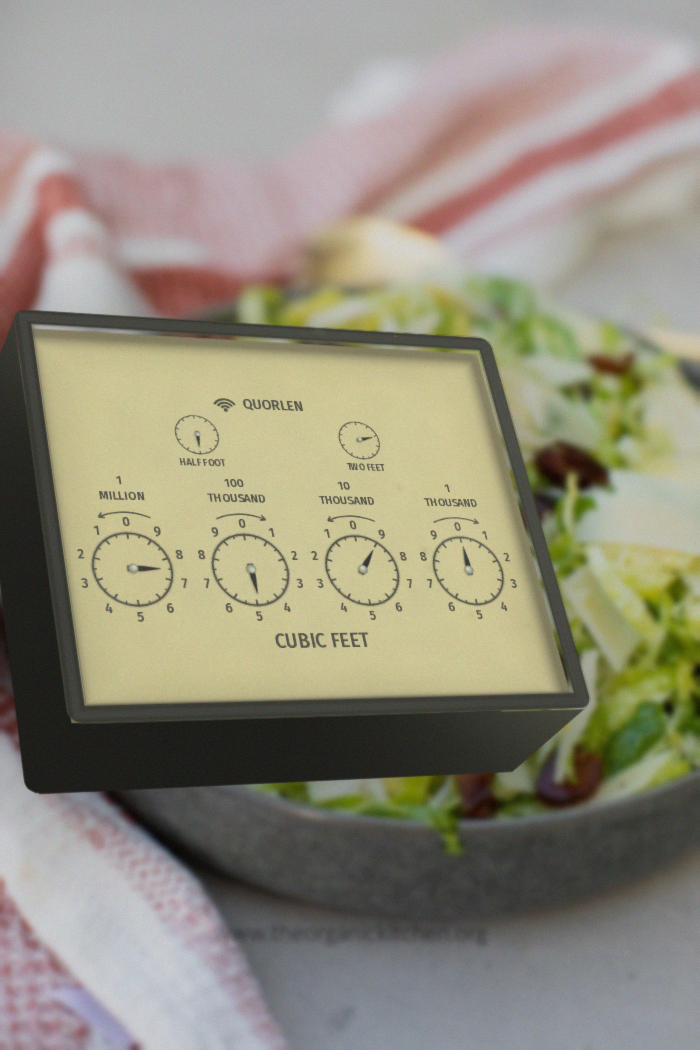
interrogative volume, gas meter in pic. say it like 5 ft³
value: 749000 ft³
